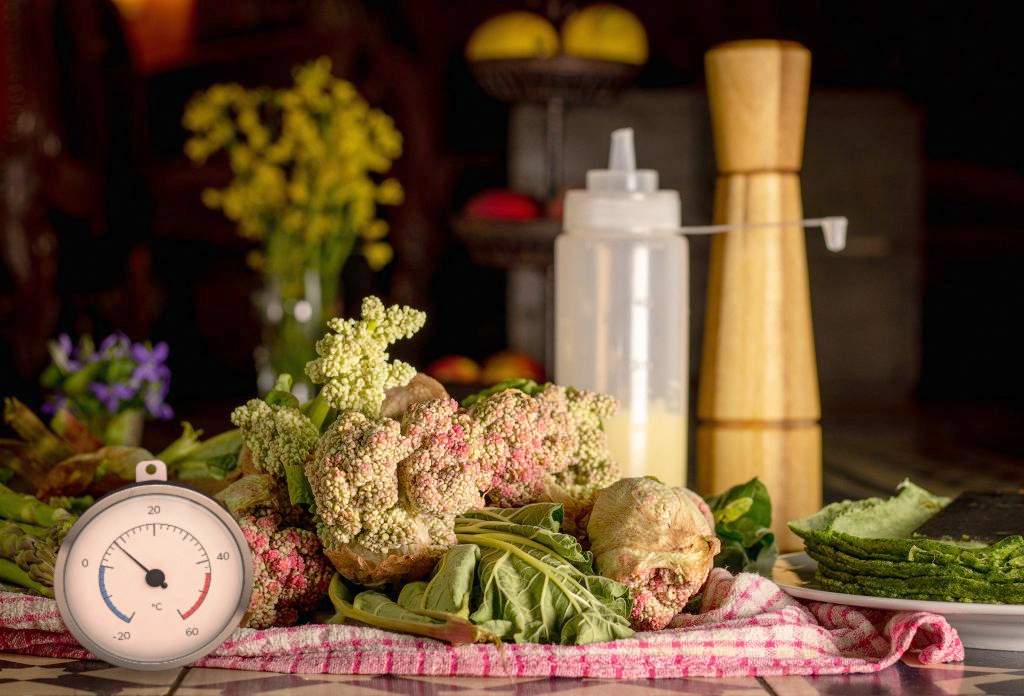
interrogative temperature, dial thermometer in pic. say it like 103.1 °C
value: 8 °C
